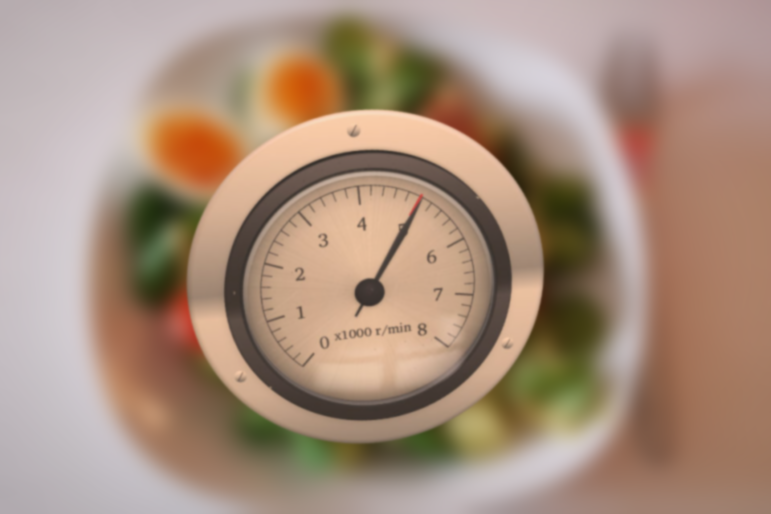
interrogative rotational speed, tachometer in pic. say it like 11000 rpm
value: 5000 rpm
